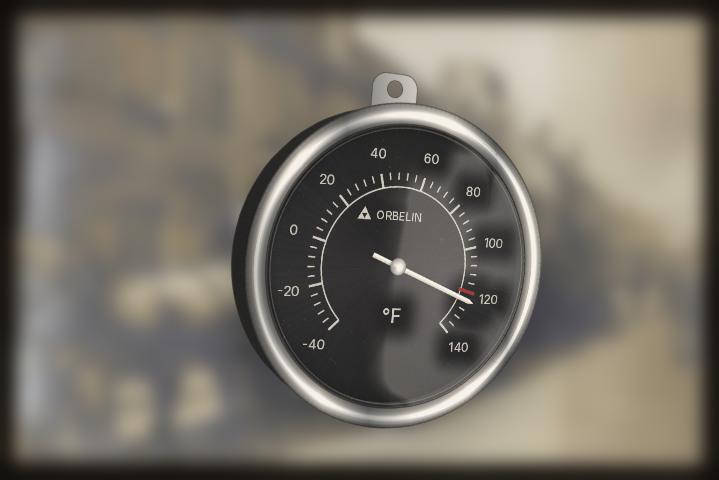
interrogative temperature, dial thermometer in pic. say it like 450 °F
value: 124 °F
